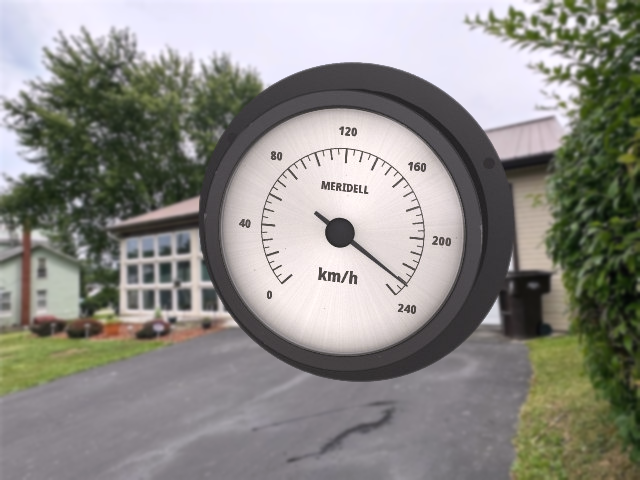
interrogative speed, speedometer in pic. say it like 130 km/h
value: 230 km/h
